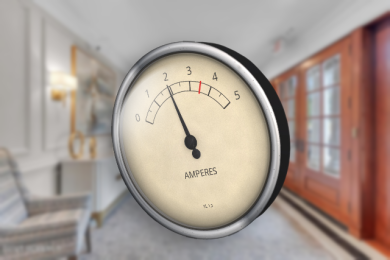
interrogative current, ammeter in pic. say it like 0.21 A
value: 2 A
